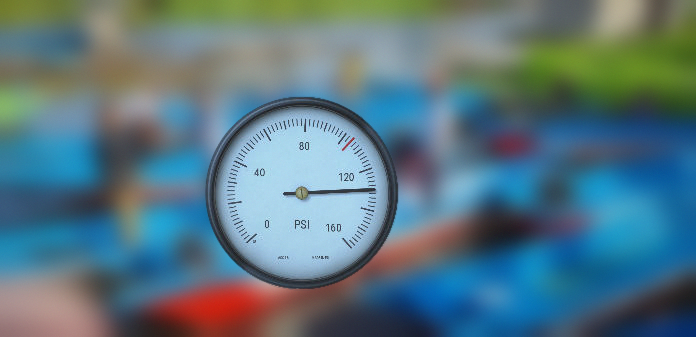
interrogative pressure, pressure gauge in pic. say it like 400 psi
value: 130 psi
